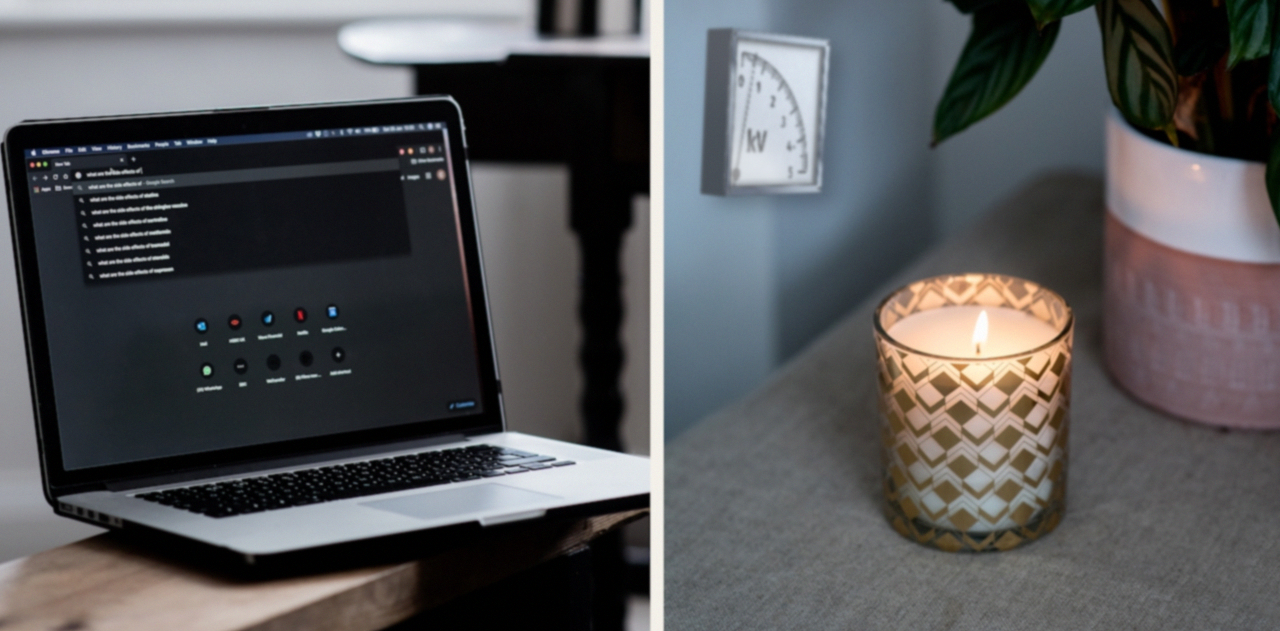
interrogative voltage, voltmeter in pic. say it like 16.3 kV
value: 0.5 kV
